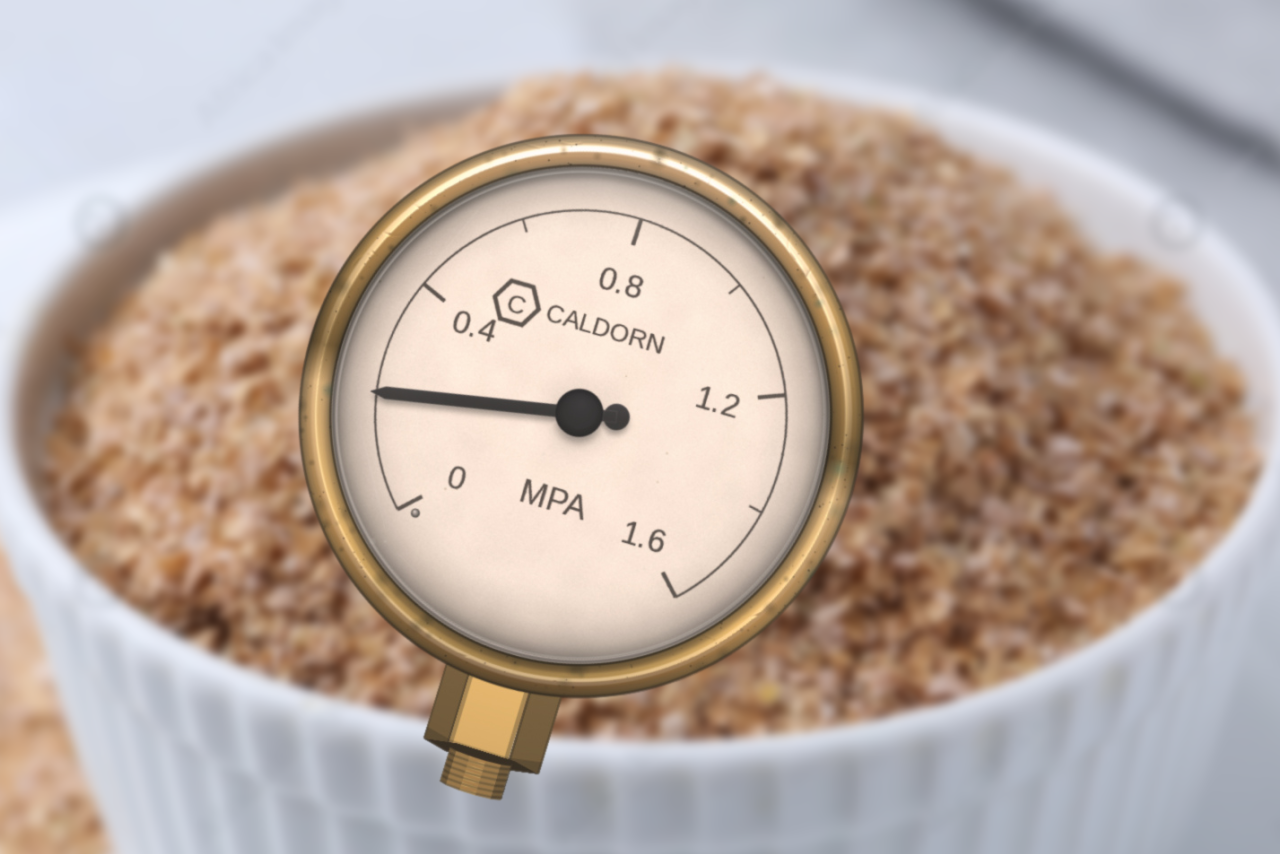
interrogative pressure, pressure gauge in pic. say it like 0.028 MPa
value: 0.2 MPa
